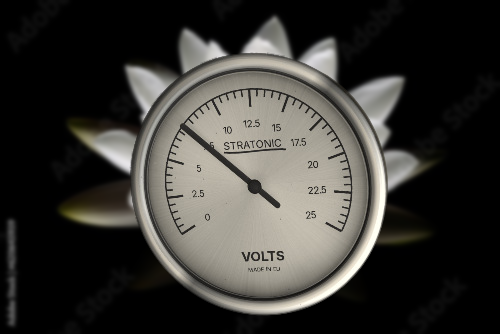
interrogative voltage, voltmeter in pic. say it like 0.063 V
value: 7.5 V
